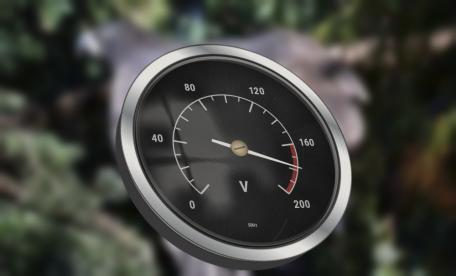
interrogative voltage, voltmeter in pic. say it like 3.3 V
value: 180 V
